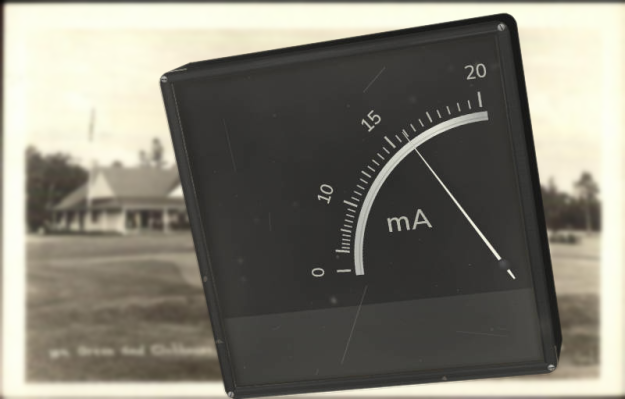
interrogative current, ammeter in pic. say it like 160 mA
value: 16 mA
